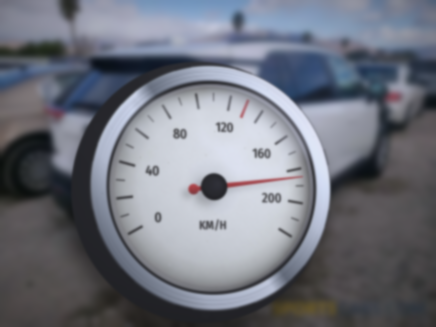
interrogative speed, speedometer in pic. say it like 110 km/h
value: 185 km/h
